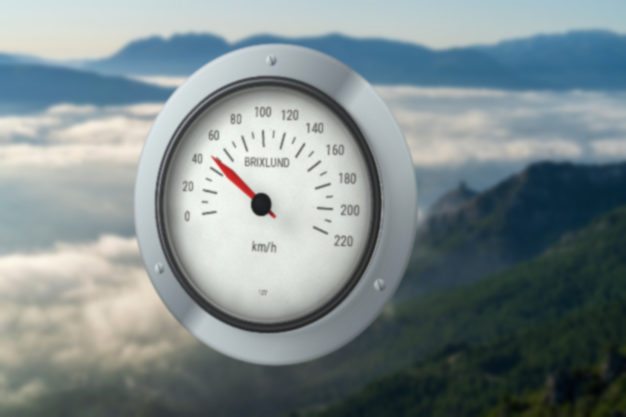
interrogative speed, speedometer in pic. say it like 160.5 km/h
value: 50 km/h
